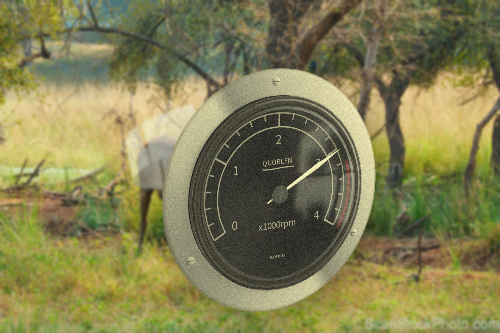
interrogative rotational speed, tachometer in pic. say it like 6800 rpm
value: 3000 rpm
